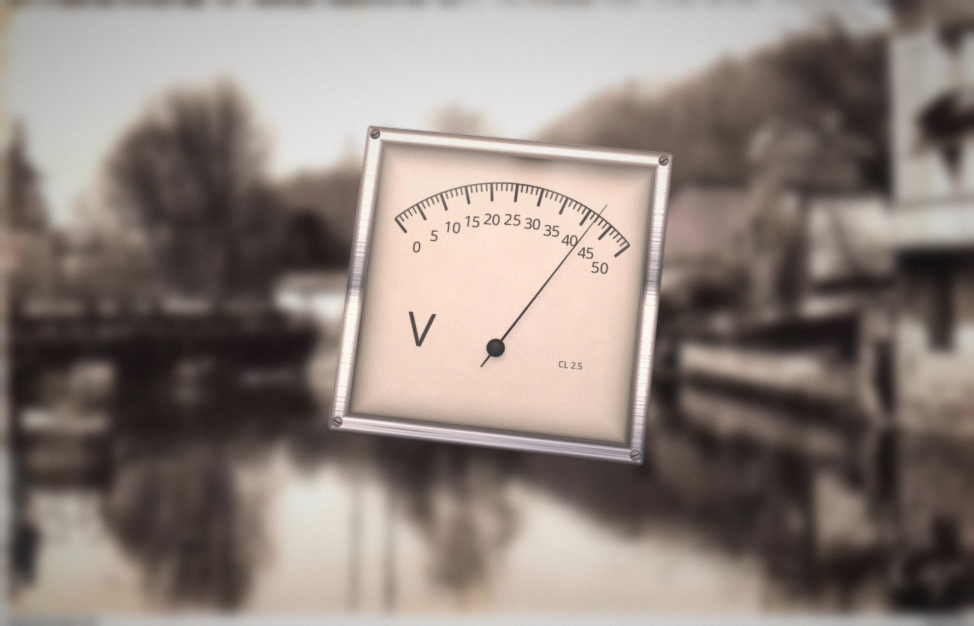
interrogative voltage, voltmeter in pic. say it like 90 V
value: 42 V
